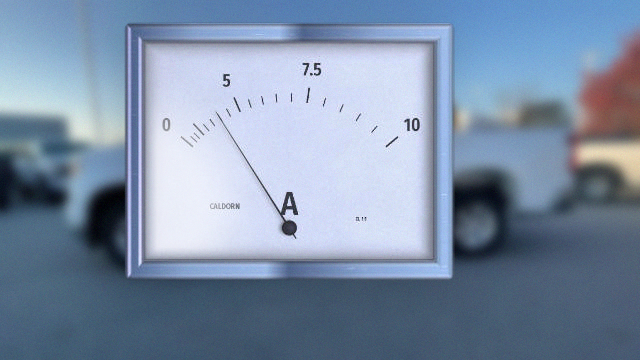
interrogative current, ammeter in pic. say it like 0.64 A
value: 4 A
